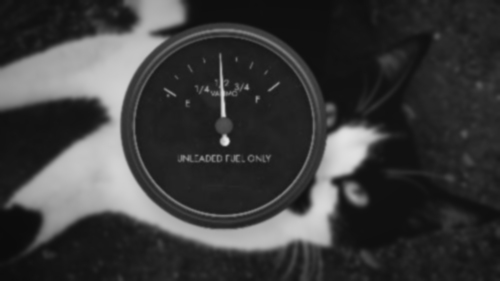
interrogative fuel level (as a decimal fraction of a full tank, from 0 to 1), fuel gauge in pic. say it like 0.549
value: 0.5
